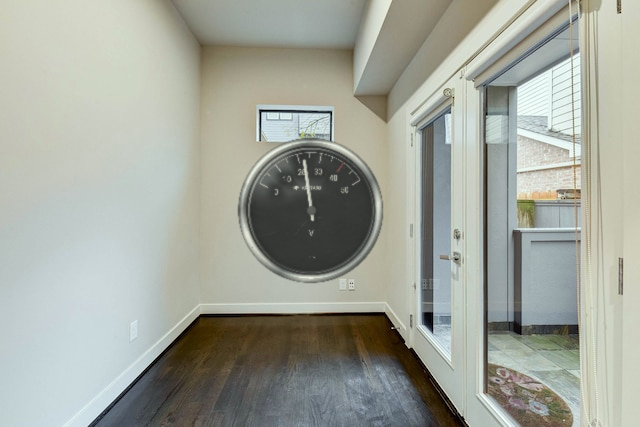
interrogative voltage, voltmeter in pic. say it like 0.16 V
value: 22.5 V
